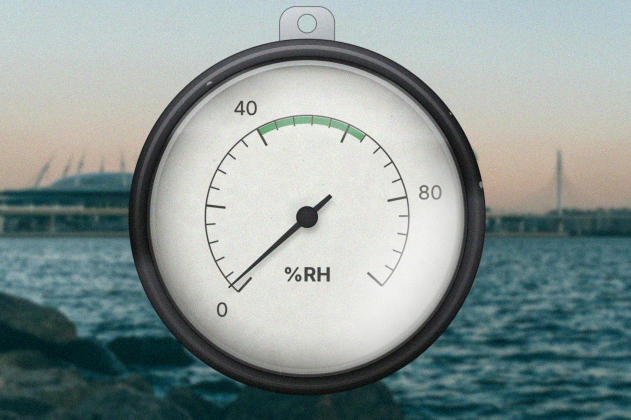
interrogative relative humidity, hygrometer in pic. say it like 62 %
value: 2 %
